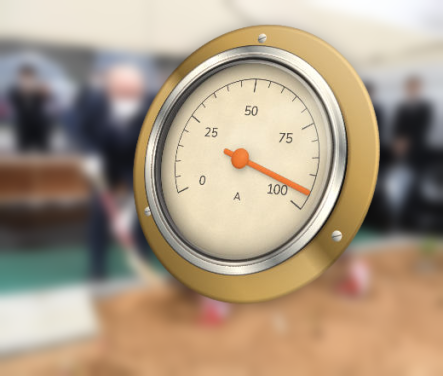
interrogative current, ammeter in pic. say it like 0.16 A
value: 95 A
